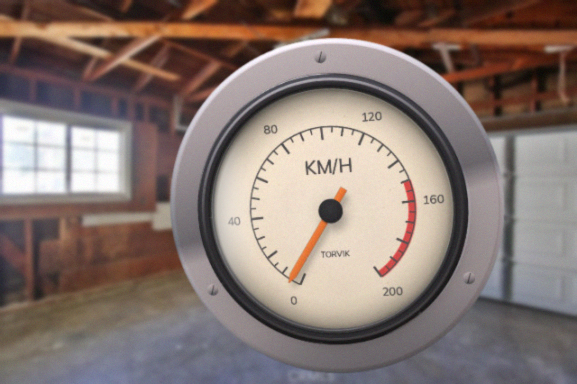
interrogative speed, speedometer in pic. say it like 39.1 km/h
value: 5 km/h
